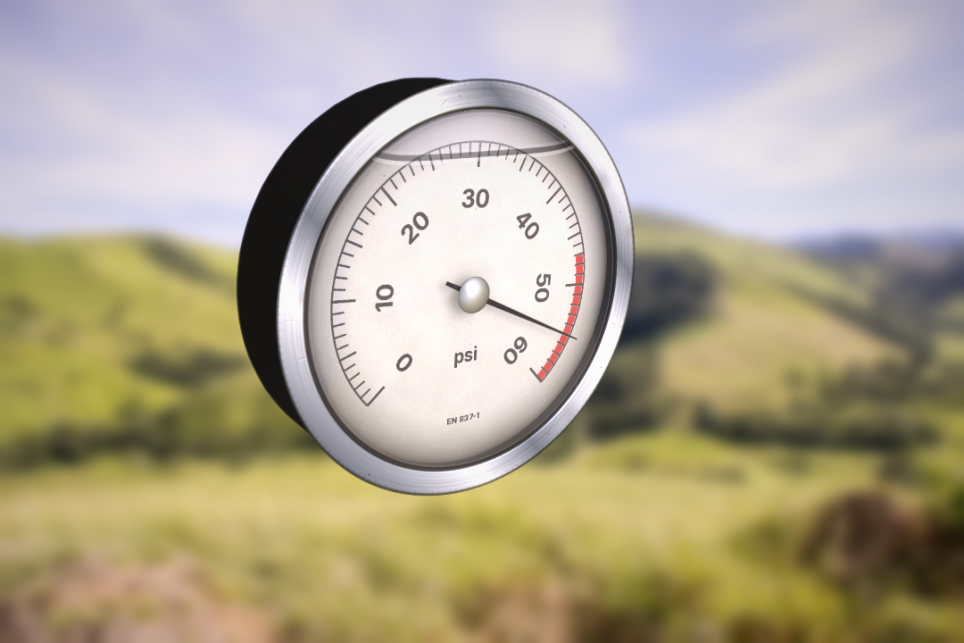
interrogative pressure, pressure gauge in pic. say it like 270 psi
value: 55 psi
